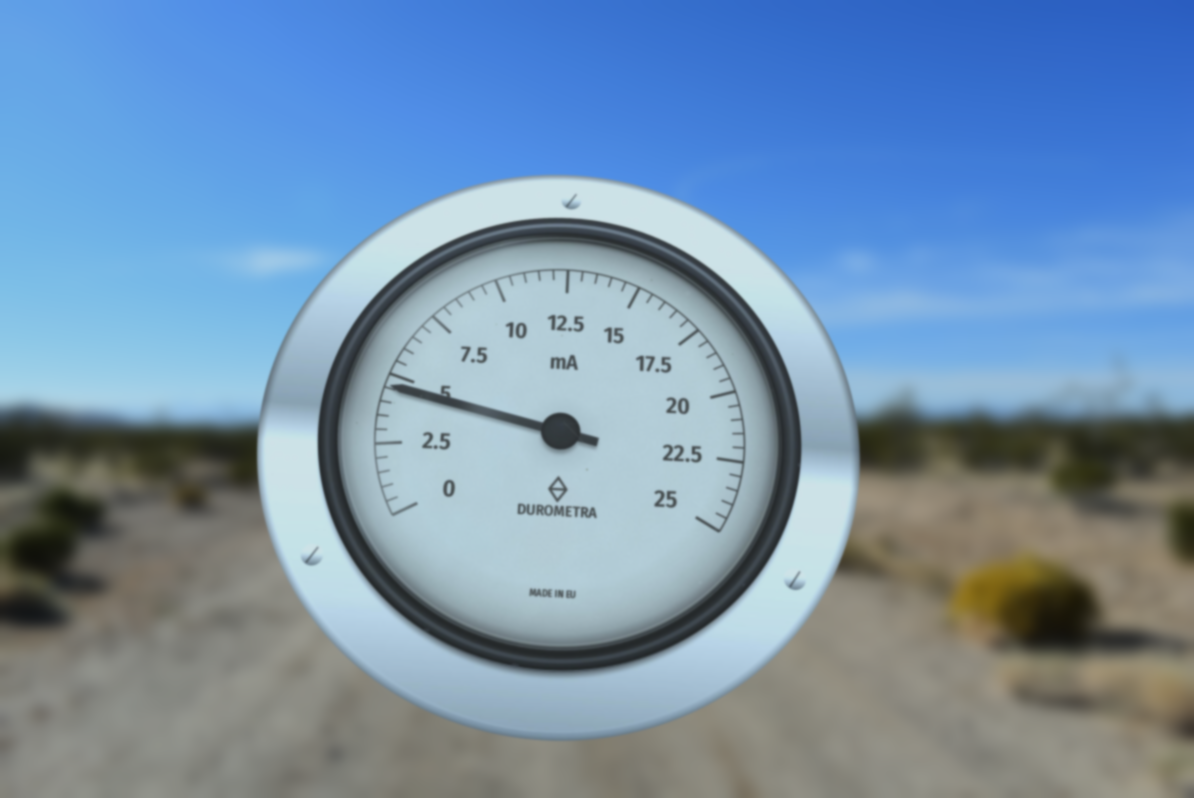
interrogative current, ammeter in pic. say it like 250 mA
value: 4.5 mA
